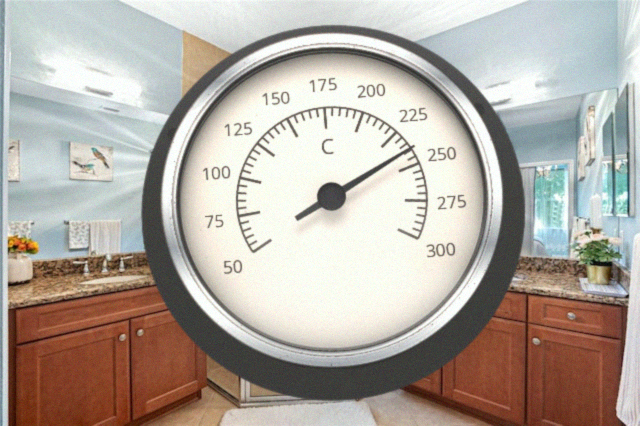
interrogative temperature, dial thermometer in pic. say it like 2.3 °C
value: 240 °C
